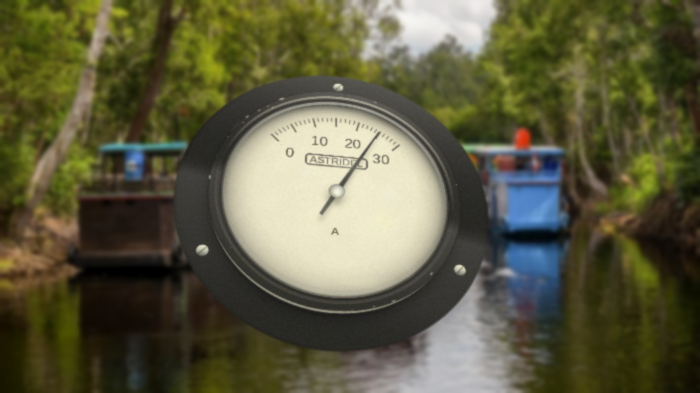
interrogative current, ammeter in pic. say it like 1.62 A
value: 25 A
